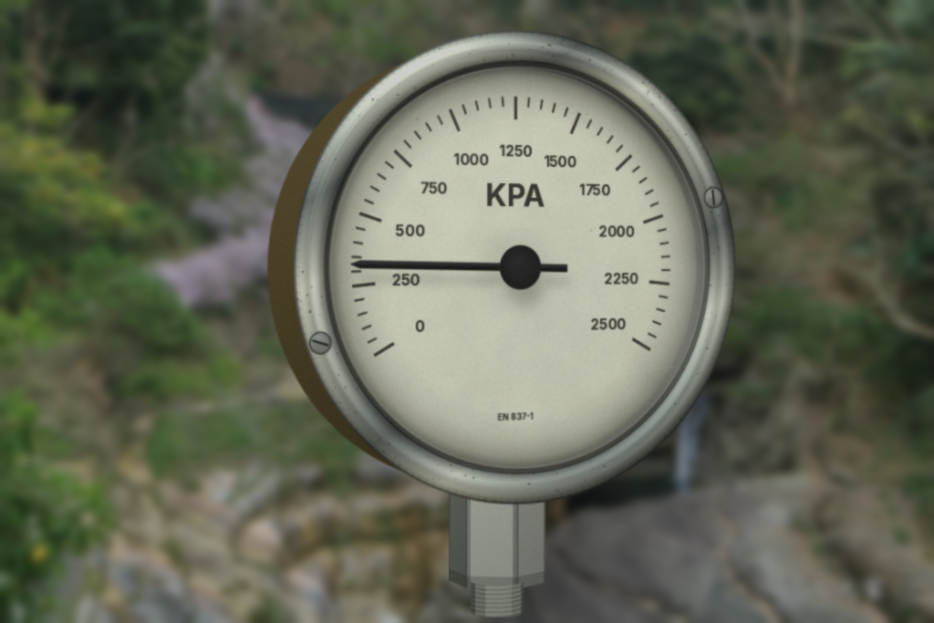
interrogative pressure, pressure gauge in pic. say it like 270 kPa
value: 325 kPa
